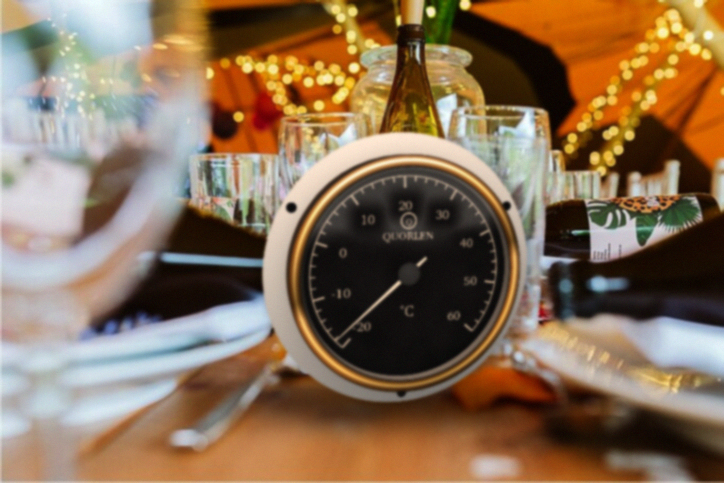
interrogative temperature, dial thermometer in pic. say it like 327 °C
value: -18 °C
